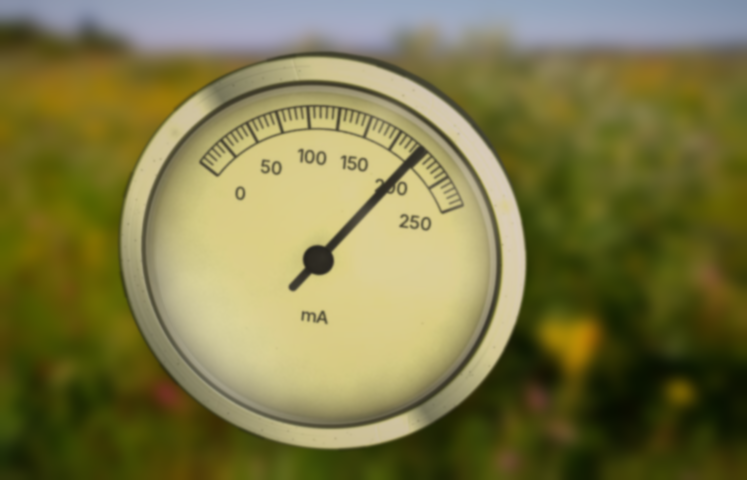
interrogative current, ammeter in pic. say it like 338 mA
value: 195 mA
